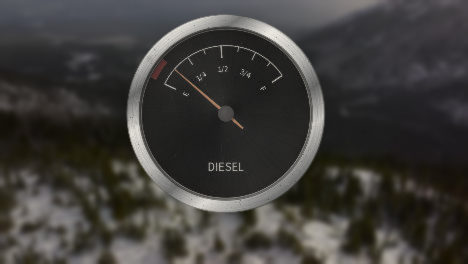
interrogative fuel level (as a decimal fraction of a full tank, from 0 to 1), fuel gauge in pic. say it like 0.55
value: 0.125
